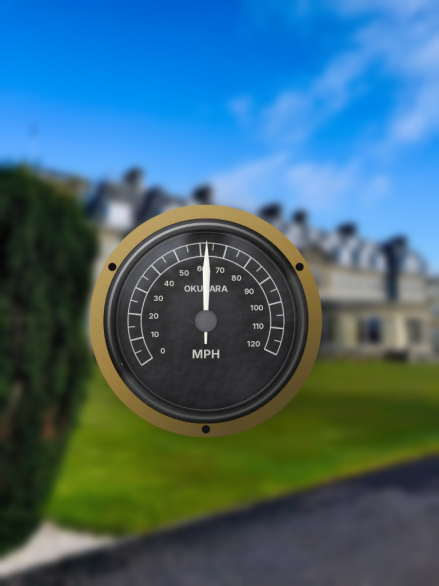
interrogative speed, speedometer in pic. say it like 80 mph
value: 62.5 mph
